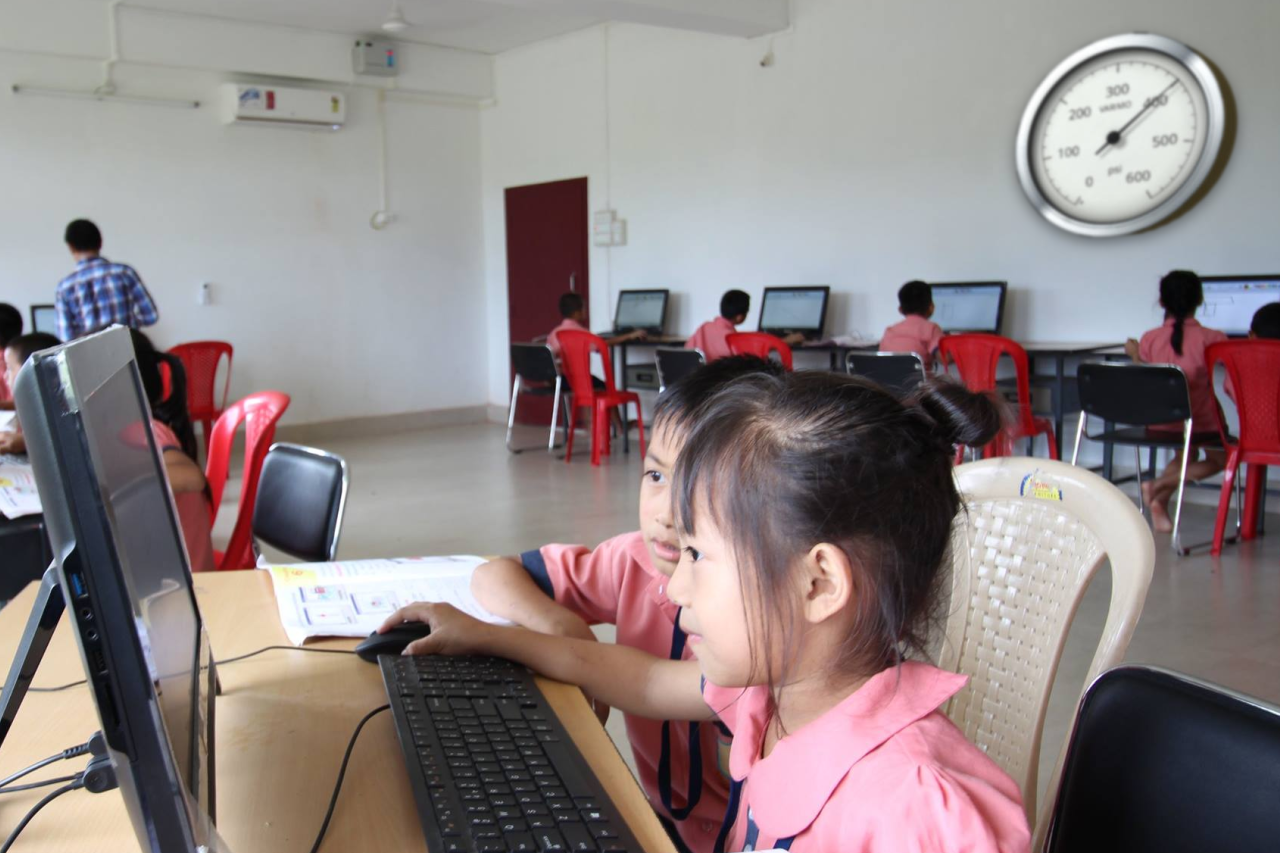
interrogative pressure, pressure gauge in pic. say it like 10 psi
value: 400 psi
